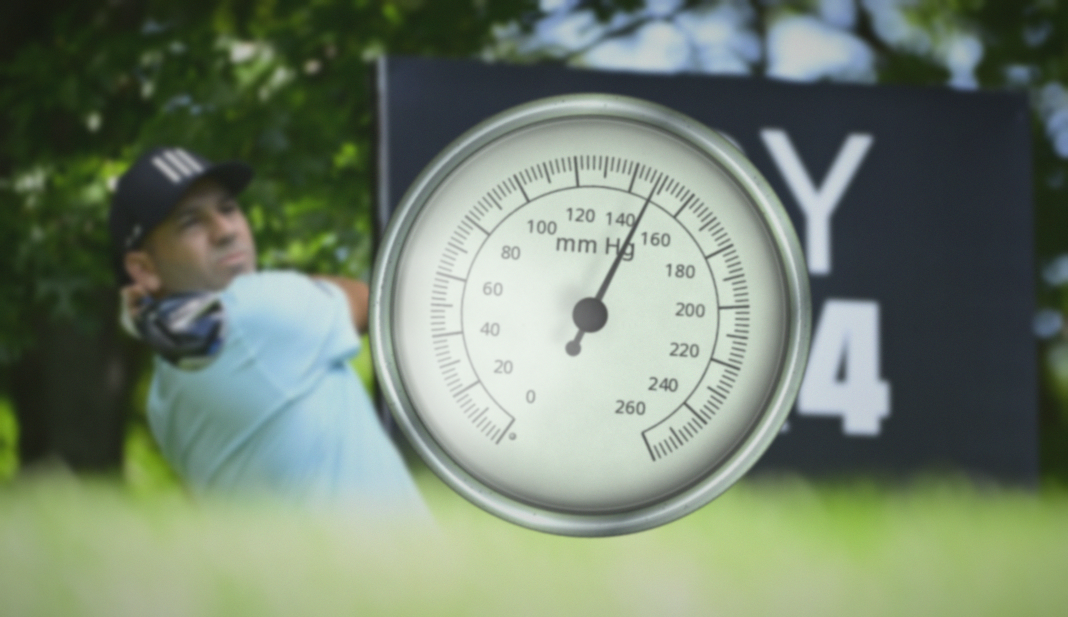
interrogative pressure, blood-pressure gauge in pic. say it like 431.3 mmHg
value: 148 mmHg
